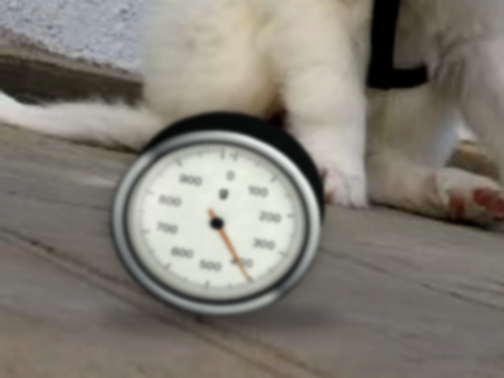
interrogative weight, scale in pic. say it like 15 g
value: 400 g
